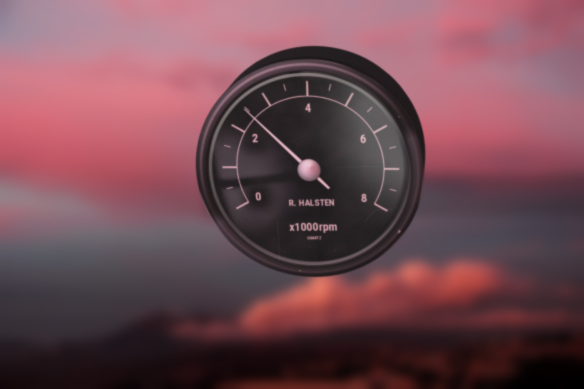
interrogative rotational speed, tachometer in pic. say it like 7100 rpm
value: 2500 rpm
